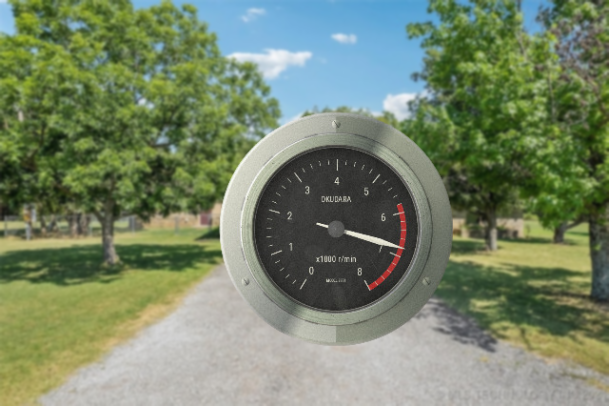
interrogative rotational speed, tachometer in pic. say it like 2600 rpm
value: 6800 rpm
